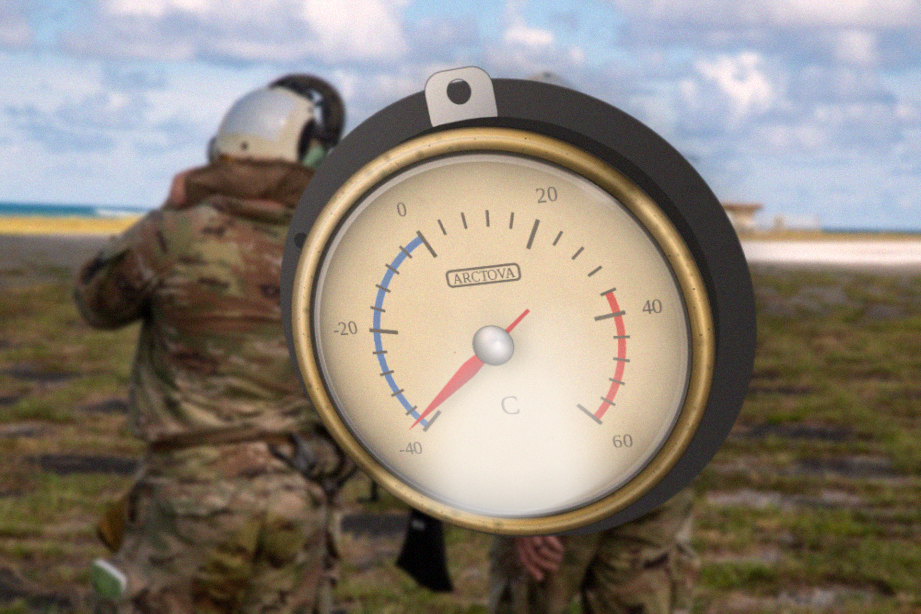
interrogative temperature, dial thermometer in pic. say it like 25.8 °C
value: -38 °C
